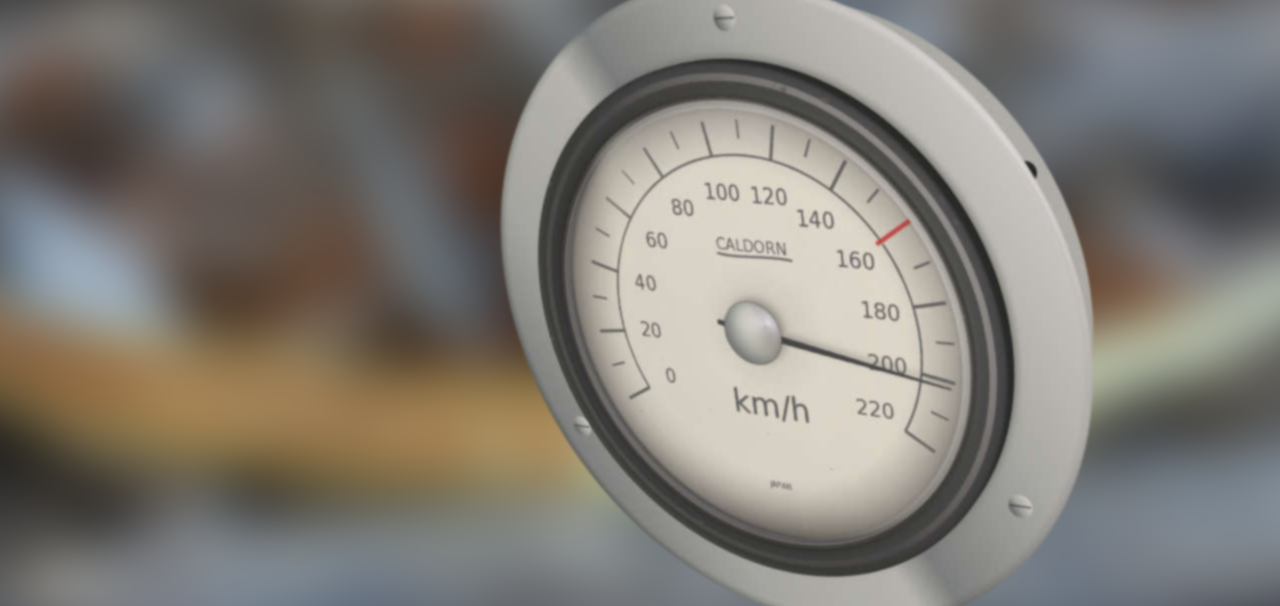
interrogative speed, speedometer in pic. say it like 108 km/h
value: 200 km/h
